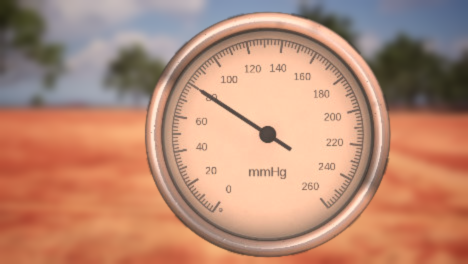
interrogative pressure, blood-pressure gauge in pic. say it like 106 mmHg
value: 80 mmHg
